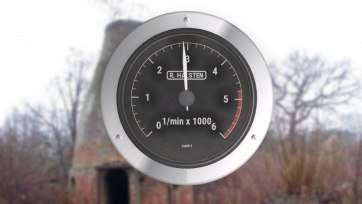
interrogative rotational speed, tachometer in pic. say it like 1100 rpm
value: 2900 rpm
